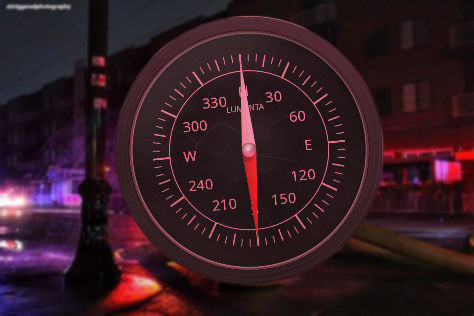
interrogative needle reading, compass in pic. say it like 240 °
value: 180 °
